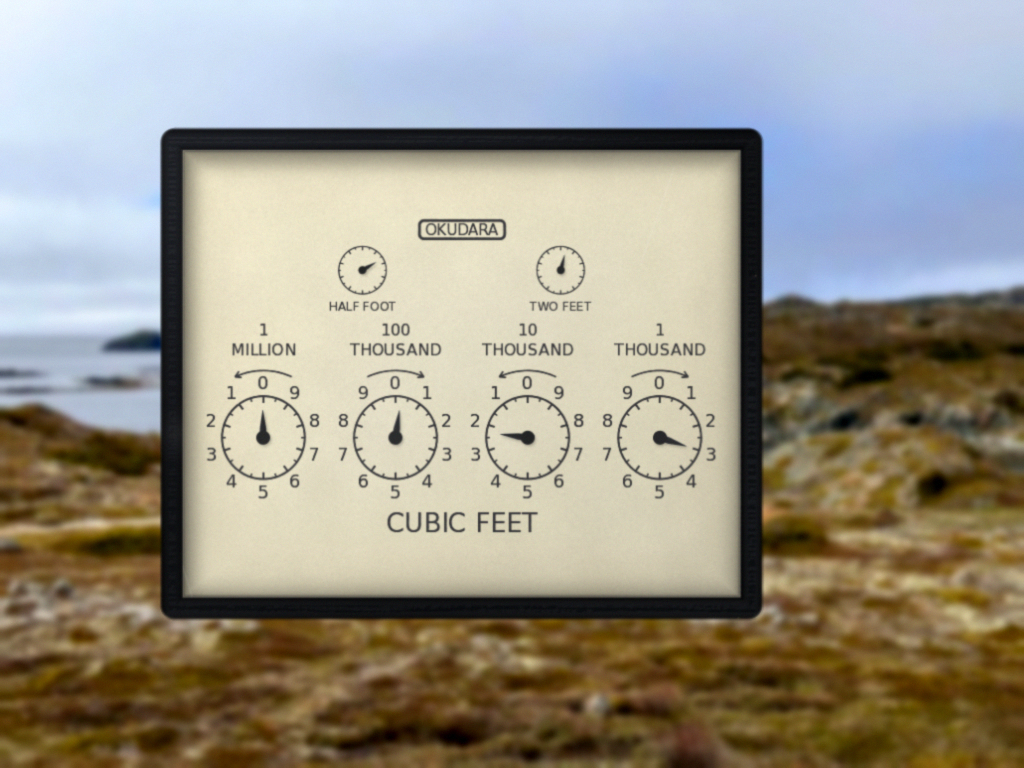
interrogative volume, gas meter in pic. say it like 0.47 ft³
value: 2300 ft³
